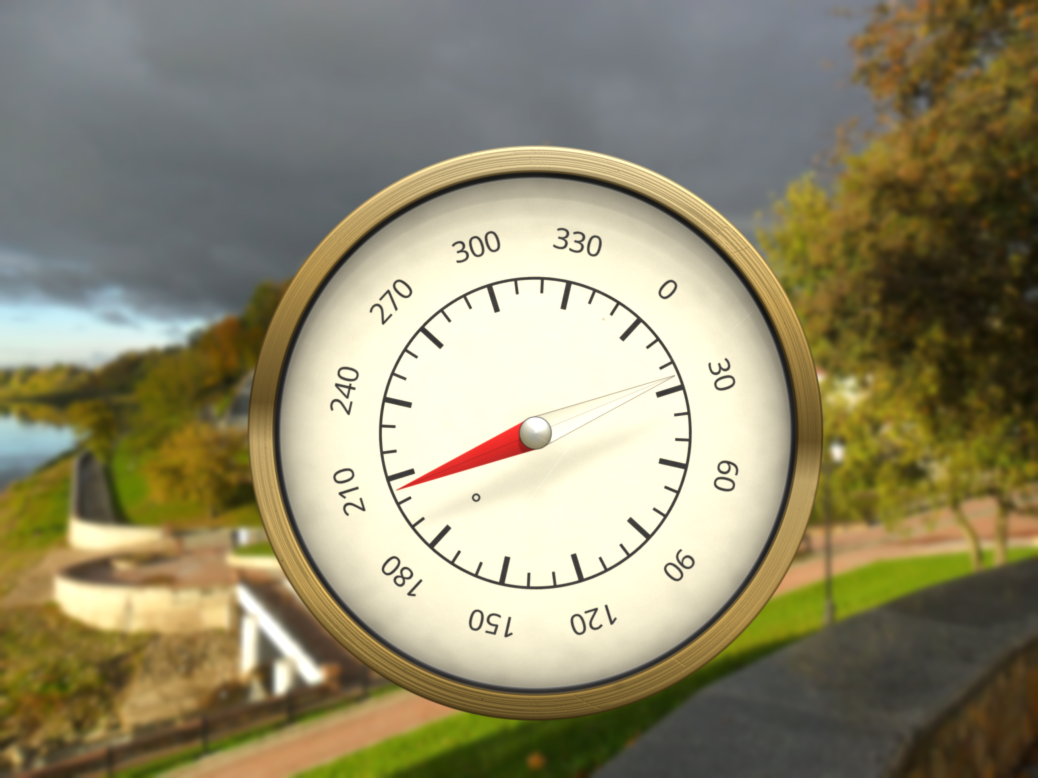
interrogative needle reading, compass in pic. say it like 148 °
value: 205 °
